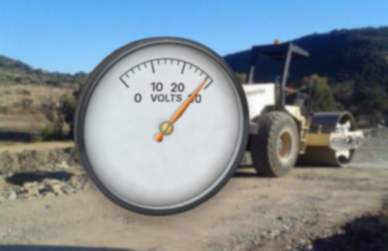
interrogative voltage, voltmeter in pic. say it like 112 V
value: 28 V
